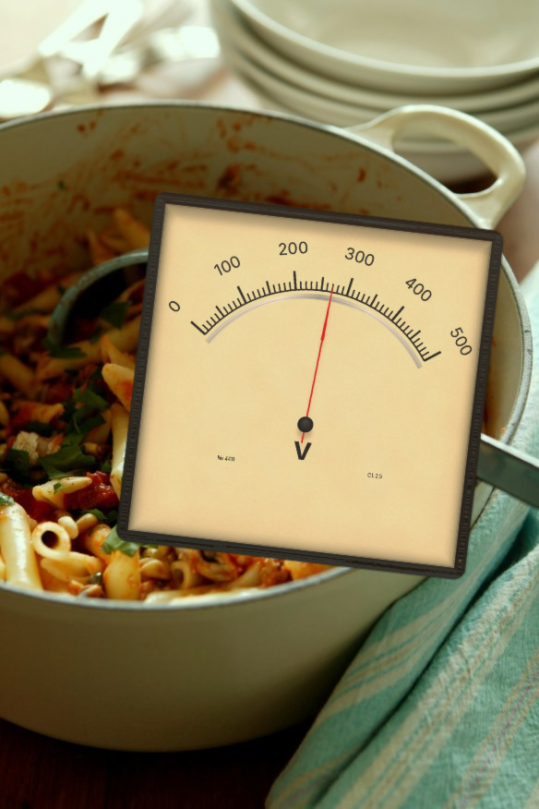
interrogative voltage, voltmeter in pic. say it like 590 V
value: 270 V
